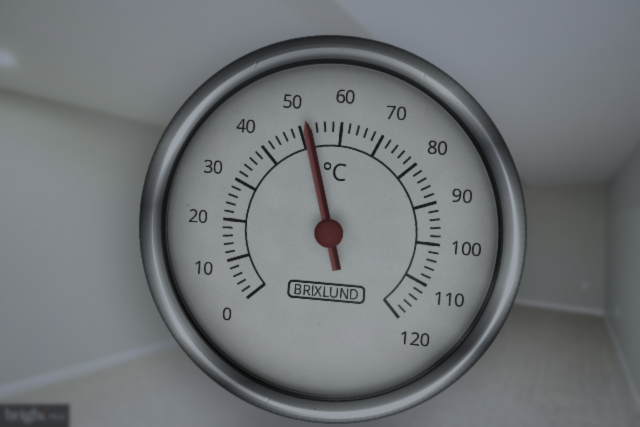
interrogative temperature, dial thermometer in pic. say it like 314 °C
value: 52 °C
